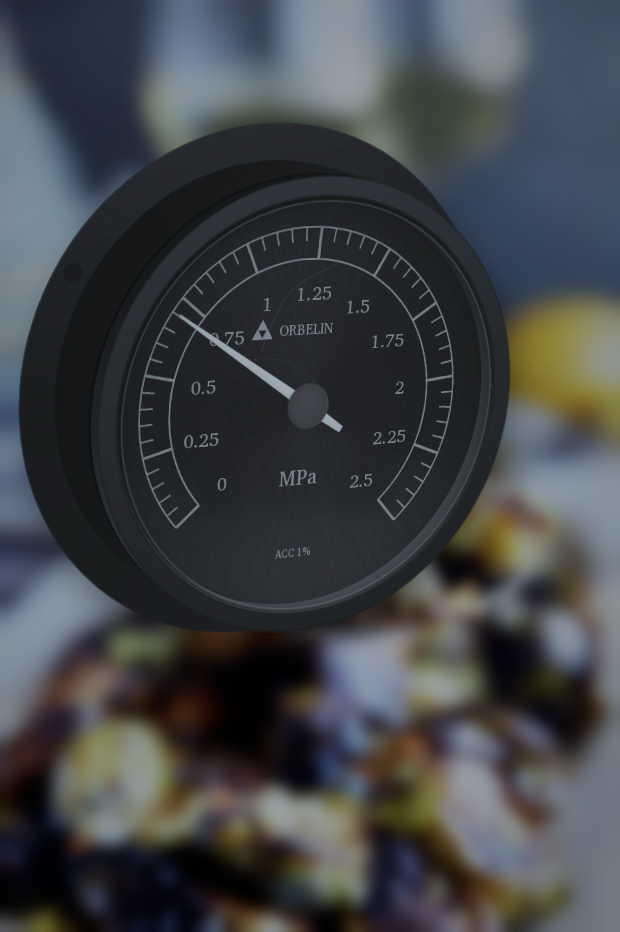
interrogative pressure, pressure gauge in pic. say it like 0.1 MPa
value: 0.7 MPa
